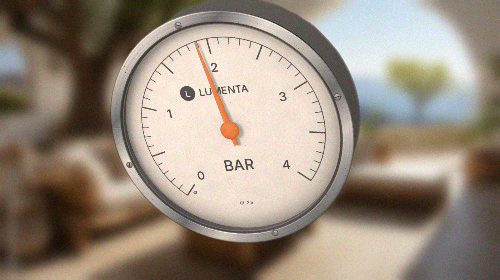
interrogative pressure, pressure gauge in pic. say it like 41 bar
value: 1.9 bar
